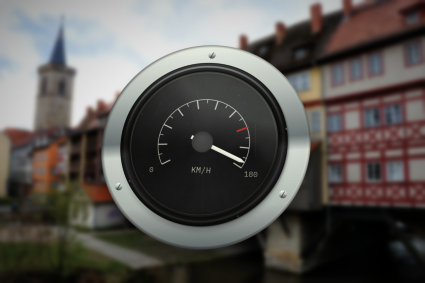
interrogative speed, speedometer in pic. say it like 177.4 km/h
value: 175 km/h
